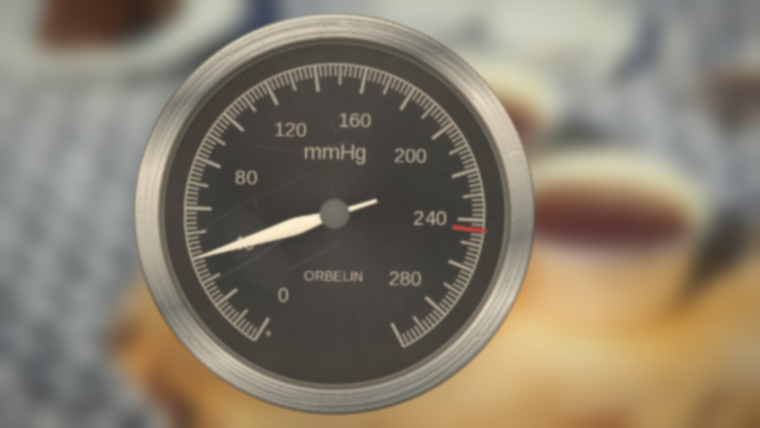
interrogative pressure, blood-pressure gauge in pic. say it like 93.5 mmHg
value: 40 mmHg
